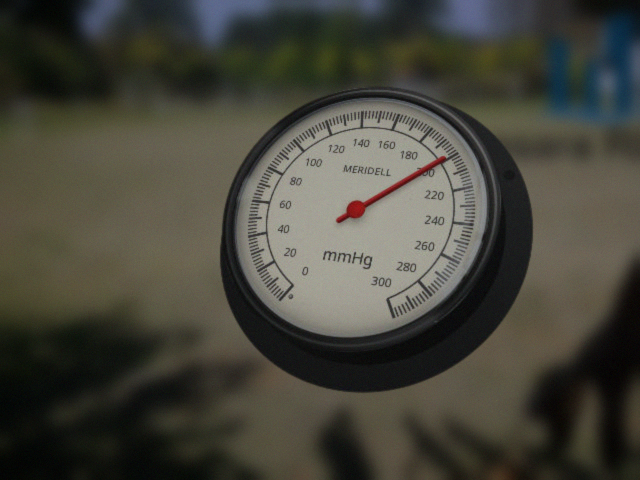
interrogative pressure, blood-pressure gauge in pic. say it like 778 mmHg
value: 200 mmHg
